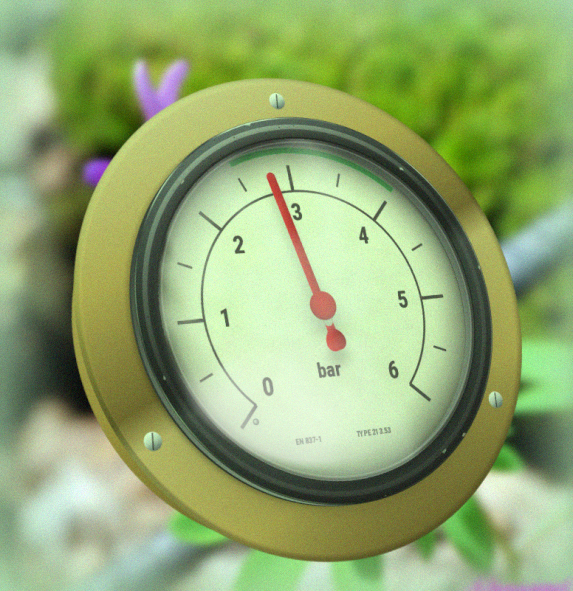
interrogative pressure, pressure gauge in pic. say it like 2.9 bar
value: 2.75 bar
